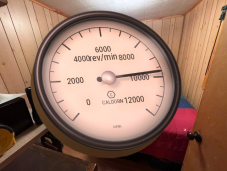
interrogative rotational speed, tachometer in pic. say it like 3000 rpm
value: 9750 rpm
